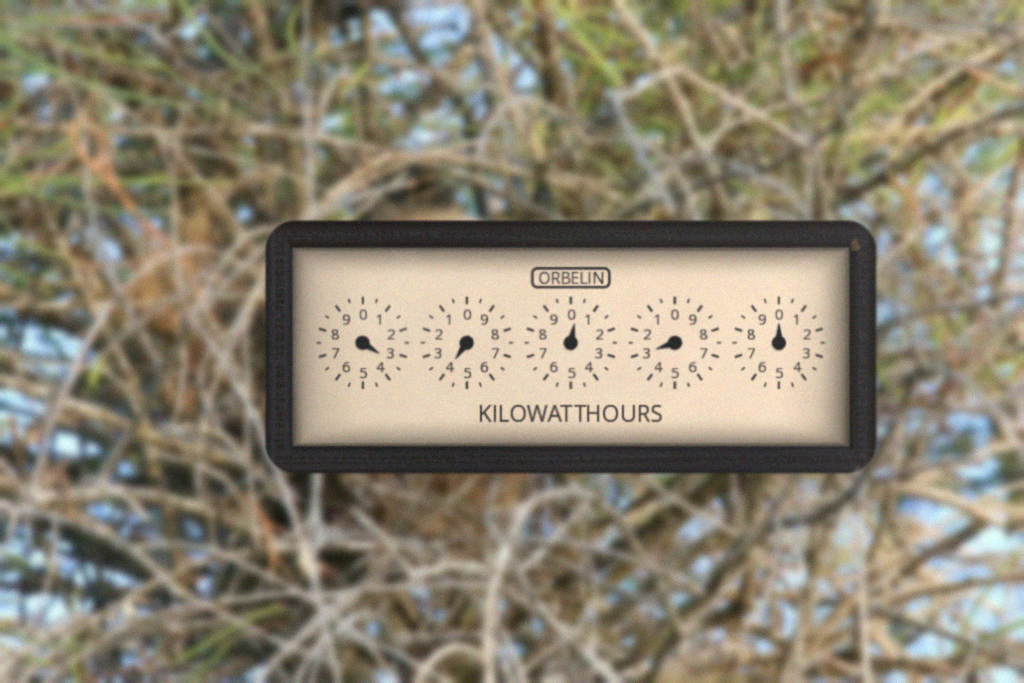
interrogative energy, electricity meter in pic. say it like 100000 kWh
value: 34030 kWh
